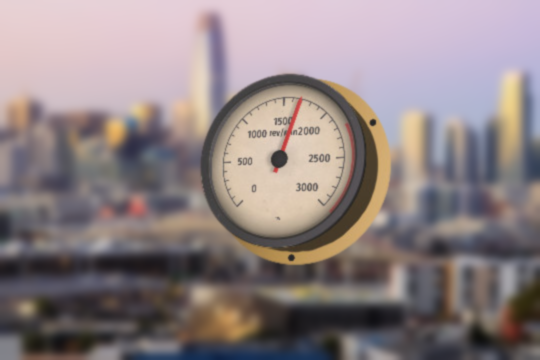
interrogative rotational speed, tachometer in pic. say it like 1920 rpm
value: 1700 rpm
